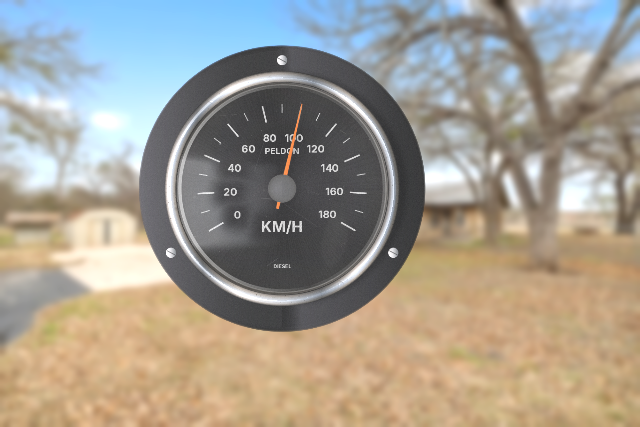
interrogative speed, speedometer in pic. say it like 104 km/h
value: 100 km/h
